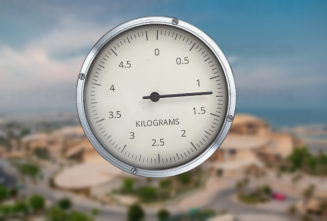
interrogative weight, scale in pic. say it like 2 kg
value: 1.2 kg
